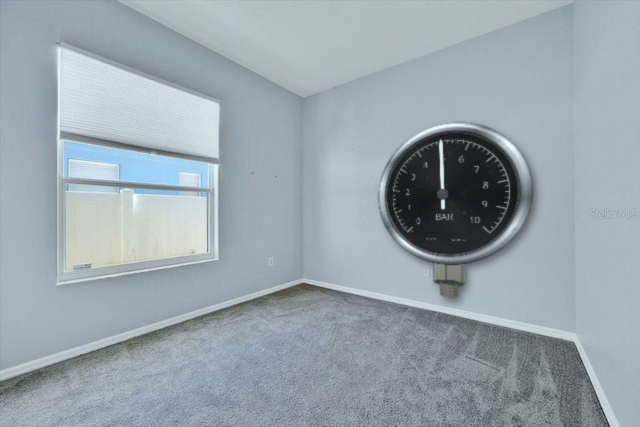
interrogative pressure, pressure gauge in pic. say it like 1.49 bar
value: 5 bar
